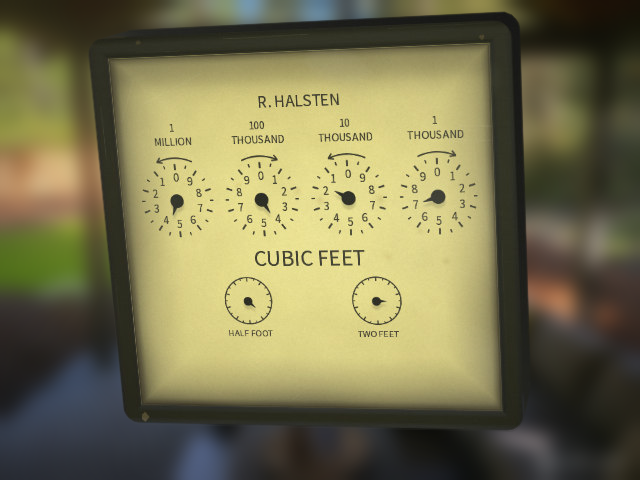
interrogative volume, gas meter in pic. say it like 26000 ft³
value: 441700 ft³
